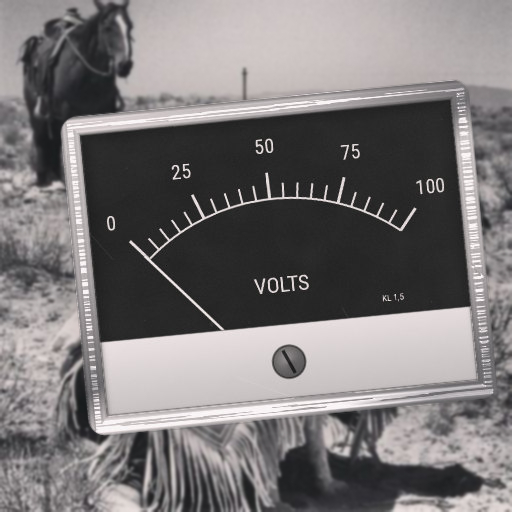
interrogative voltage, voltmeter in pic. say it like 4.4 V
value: 0 V
